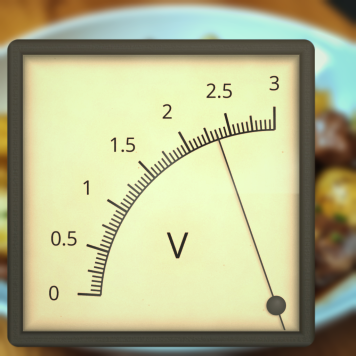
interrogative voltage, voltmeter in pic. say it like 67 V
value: 2.35 V
